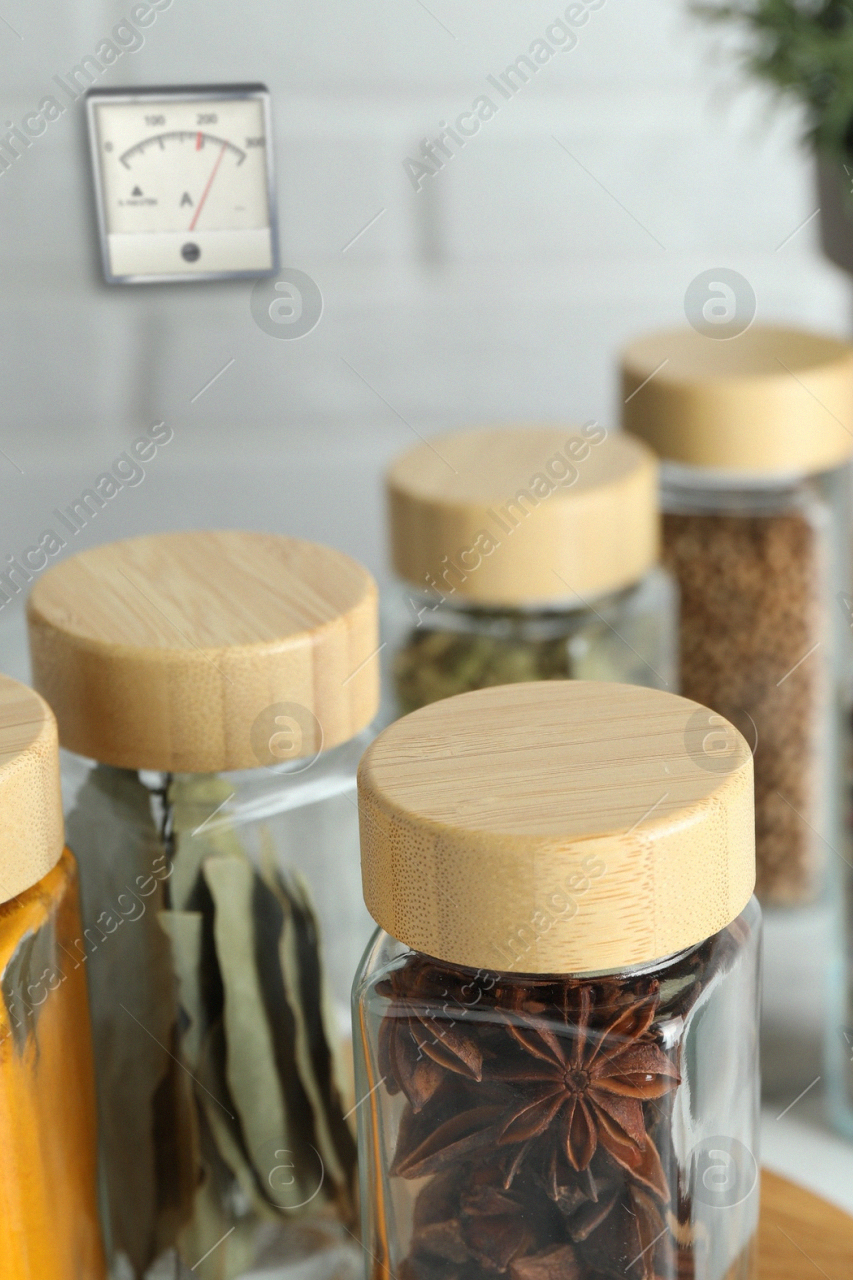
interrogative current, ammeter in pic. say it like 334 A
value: 250 A
